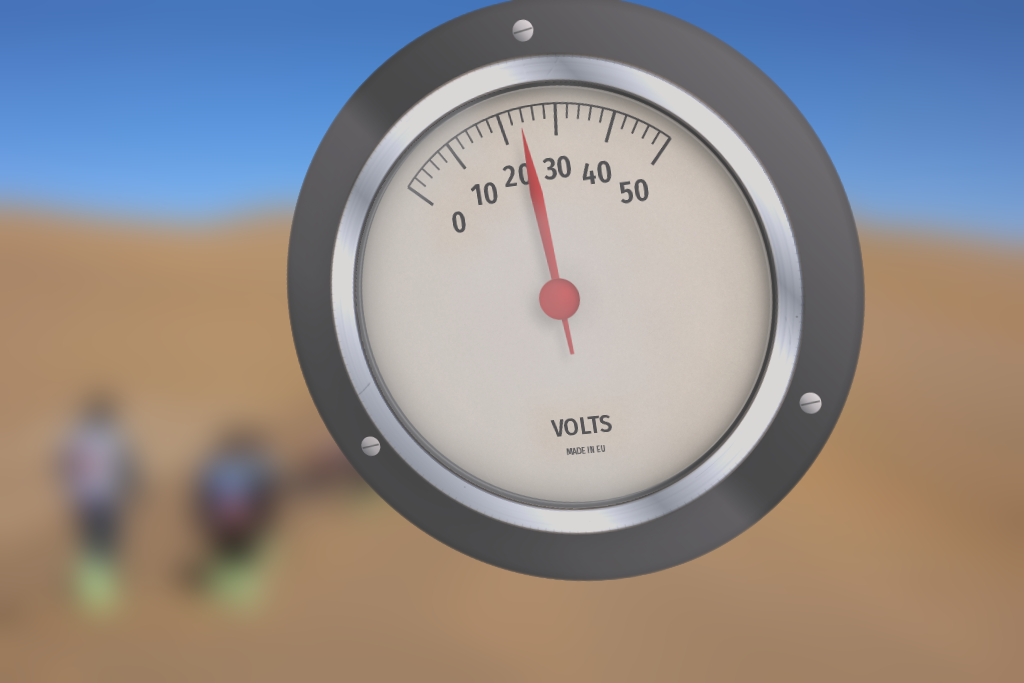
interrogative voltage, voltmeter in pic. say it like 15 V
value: 24 V
